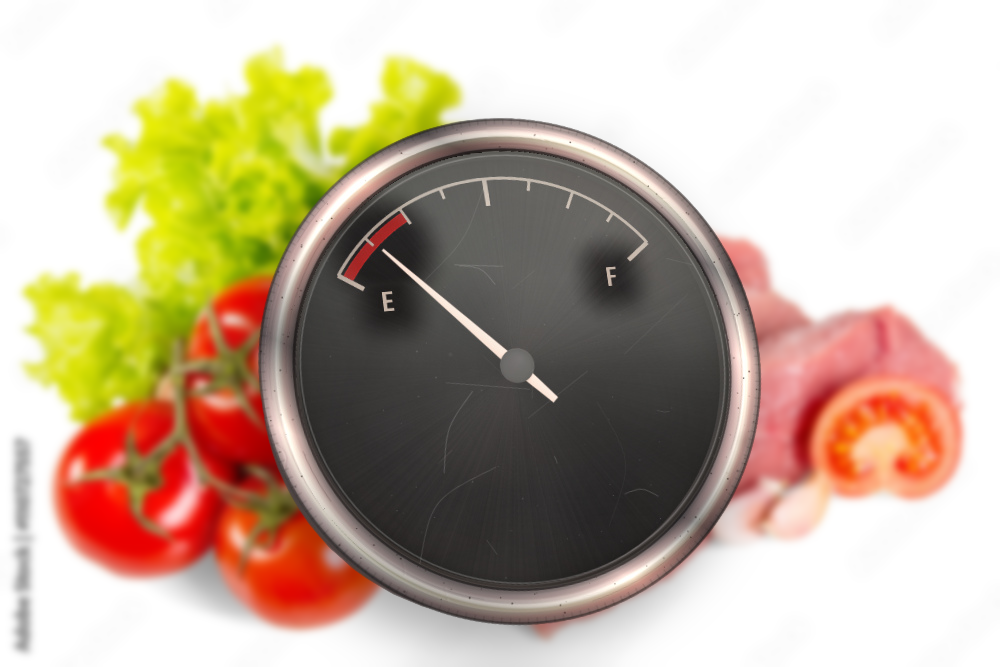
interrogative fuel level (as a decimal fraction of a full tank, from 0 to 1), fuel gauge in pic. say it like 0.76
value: 0.125
